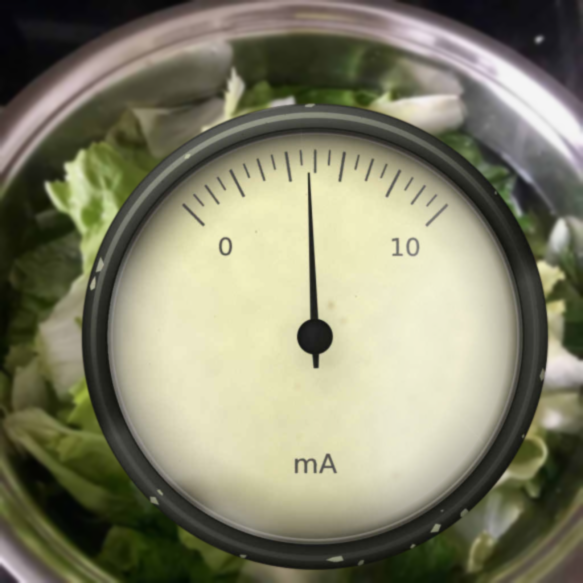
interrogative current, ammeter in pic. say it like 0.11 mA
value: 4.75 mA
